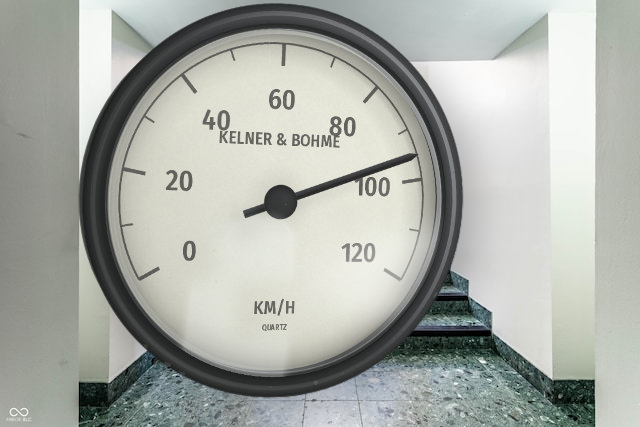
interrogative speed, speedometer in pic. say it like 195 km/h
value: 95 km/h
